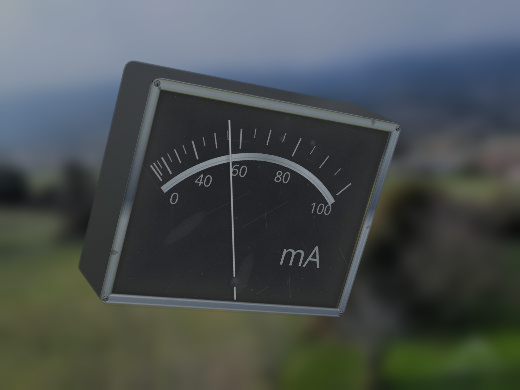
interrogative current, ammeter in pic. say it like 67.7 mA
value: 55 mA
